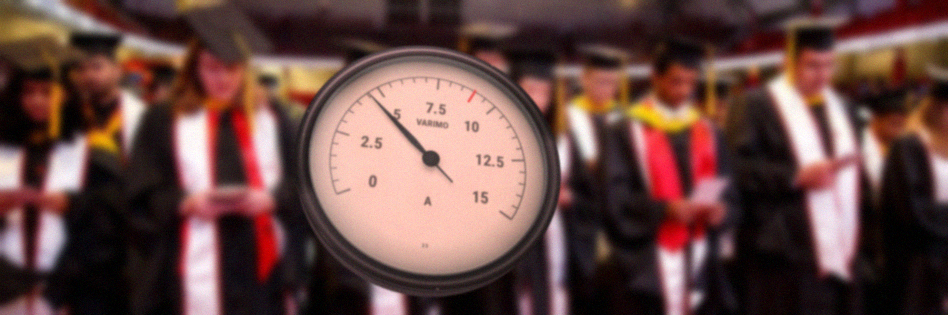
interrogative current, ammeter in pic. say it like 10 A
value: 4.5 A
